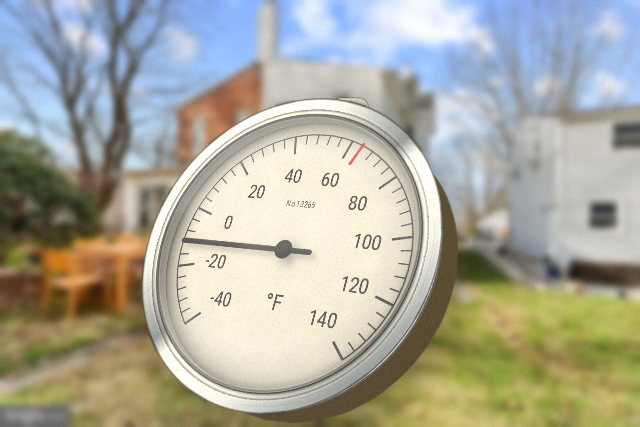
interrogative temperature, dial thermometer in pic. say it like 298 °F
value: -12 °F
